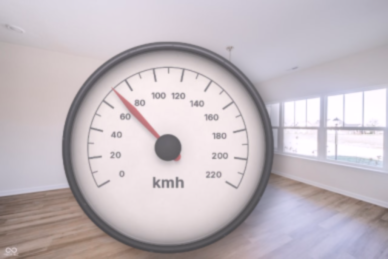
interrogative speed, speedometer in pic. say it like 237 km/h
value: 70 km/h
